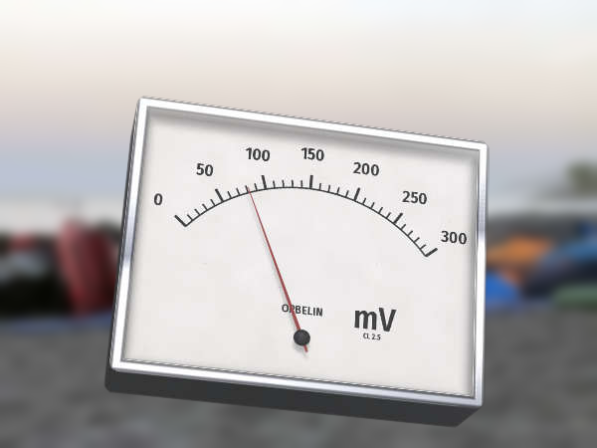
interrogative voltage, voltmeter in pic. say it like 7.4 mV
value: 80 mV
